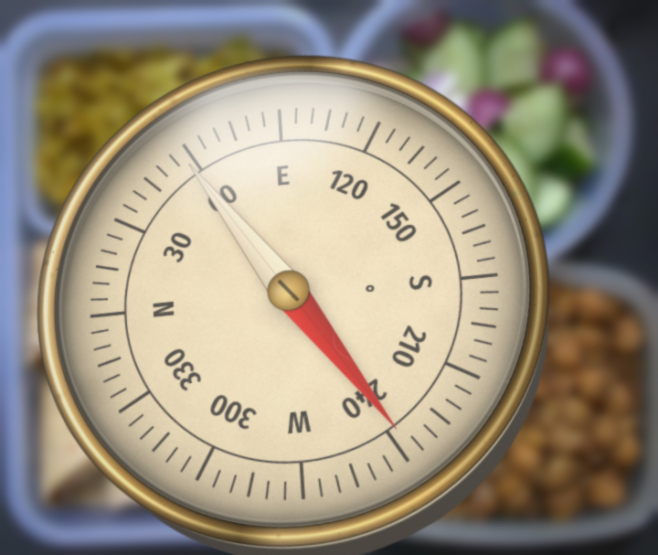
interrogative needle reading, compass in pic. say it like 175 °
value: 237.5 °
